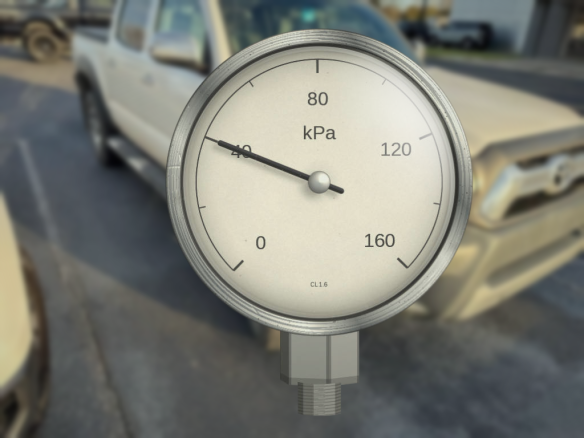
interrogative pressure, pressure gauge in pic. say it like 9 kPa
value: 40 kPa
